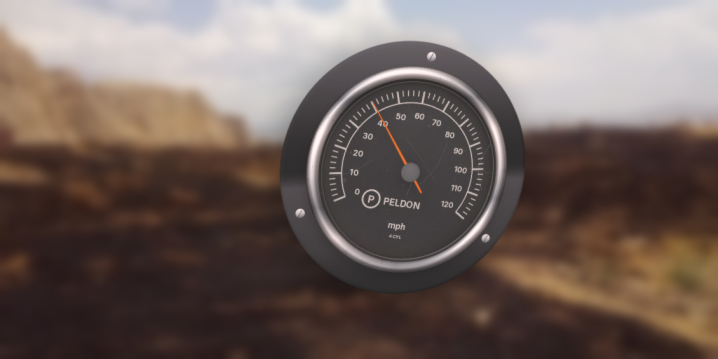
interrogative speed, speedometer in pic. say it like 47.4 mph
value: 40 mph
